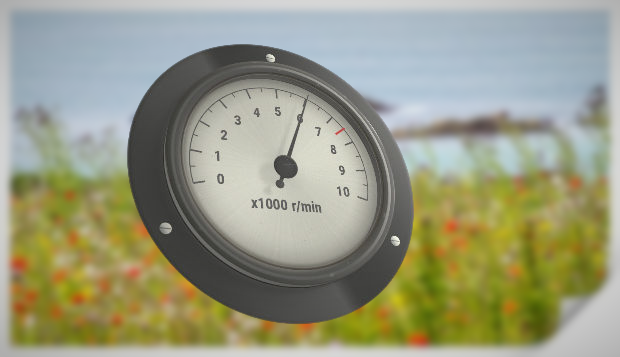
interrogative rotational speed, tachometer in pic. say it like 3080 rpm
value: 6000 rpm
